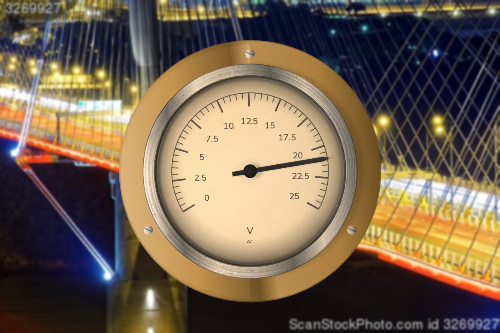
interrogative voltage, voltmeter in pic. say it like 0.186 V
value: 21 V
